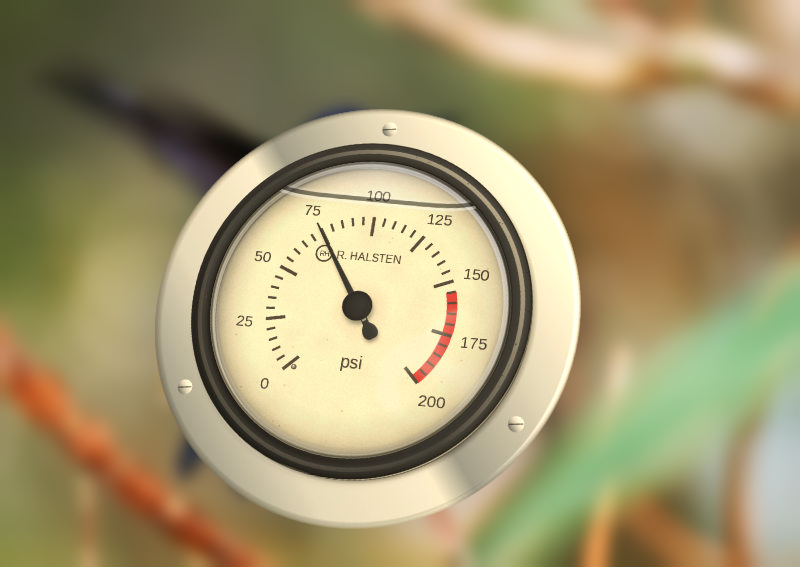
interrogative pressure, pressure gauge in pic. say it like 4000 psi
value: 75 psi
